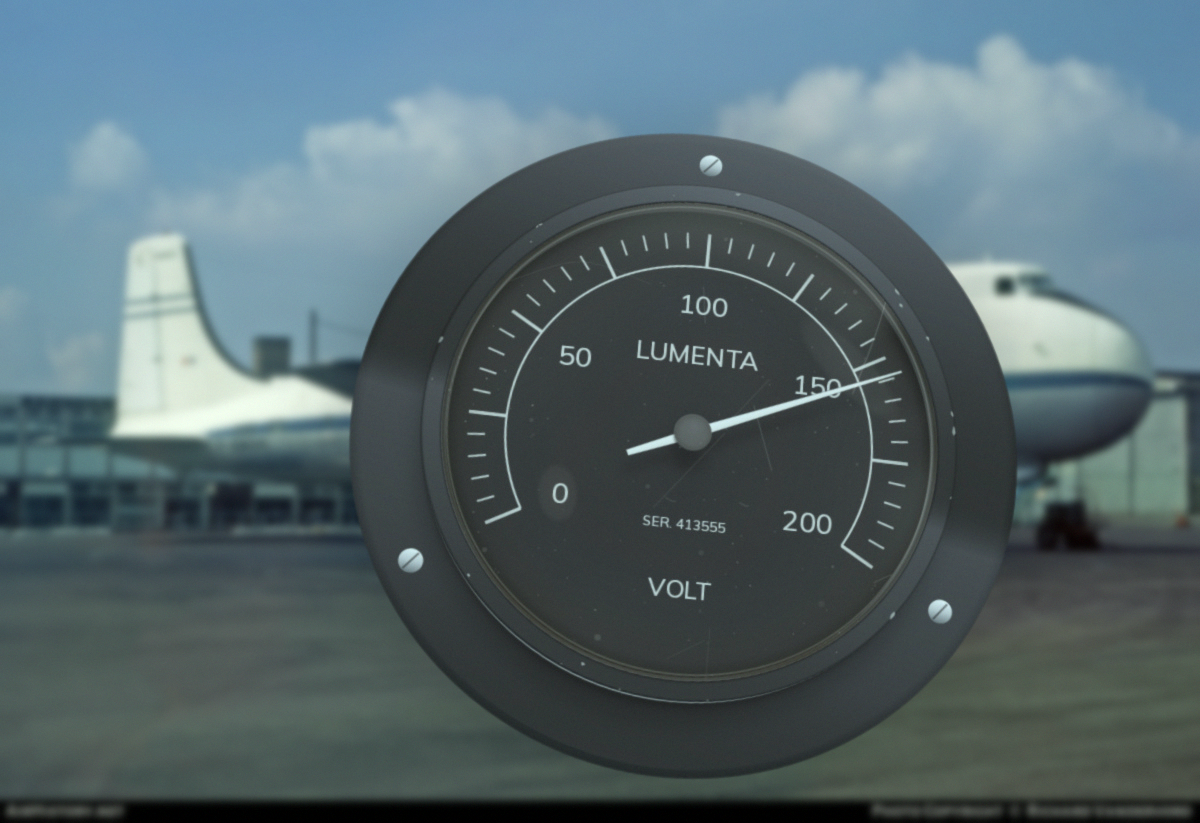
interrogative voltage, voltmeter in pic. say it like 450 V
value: 155 V
